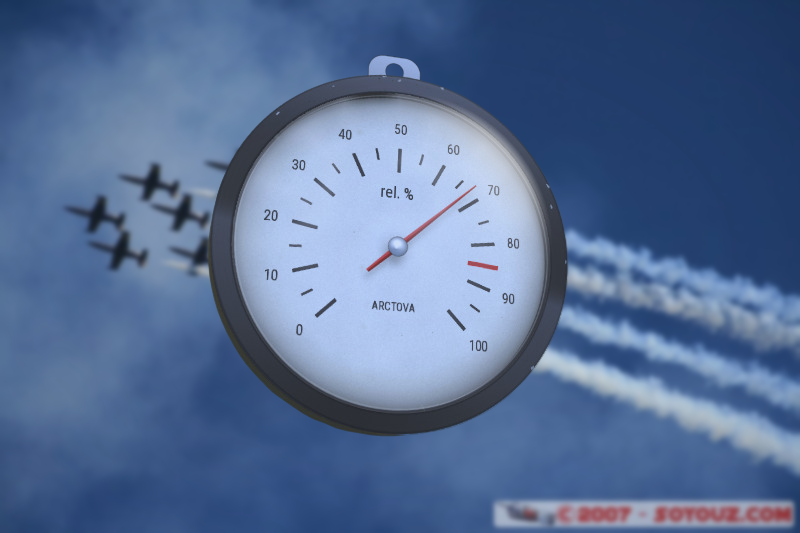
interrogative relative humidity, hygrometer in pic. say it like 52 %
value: 67.5 %
